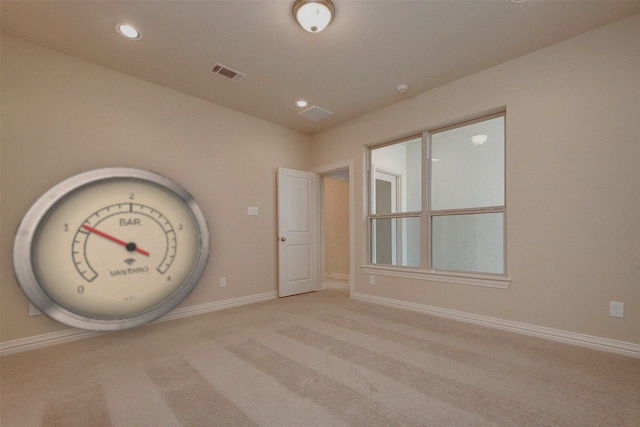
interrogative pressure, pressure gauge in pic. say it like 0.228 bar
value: 1.1 bar
